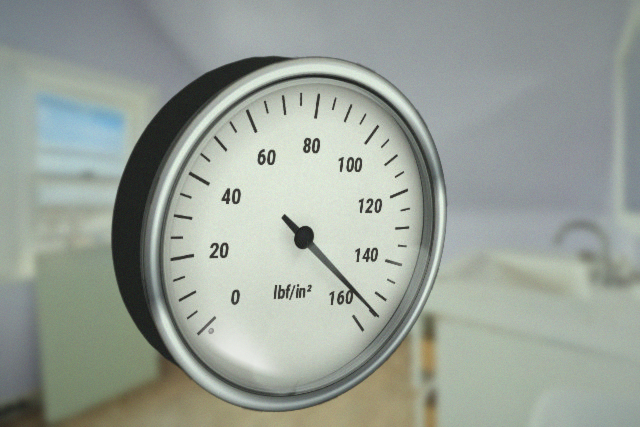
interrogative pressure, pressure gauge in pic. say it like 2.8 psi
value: 155 psi
